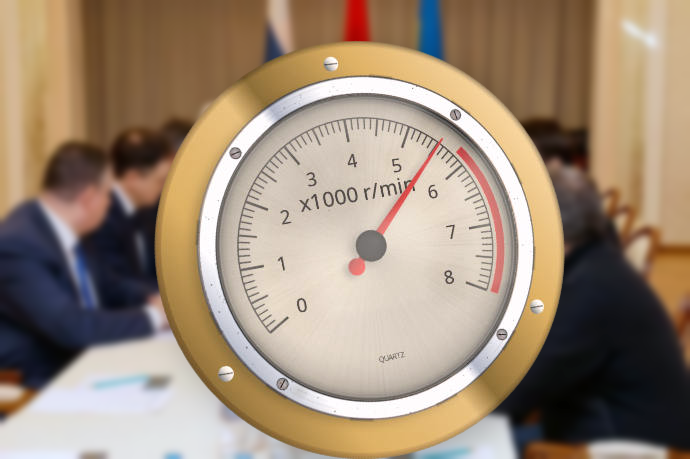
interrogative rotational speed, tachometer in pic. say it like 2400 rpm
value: 5500 rpm
